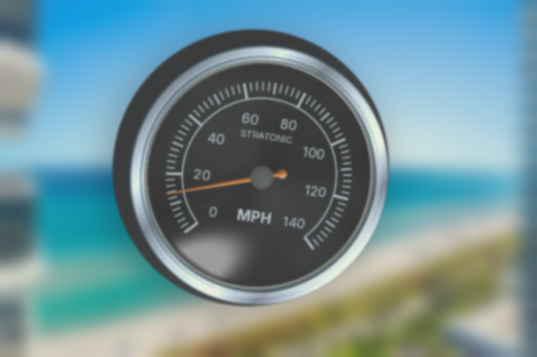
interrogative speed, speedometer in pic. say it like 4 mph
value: 14 mph
